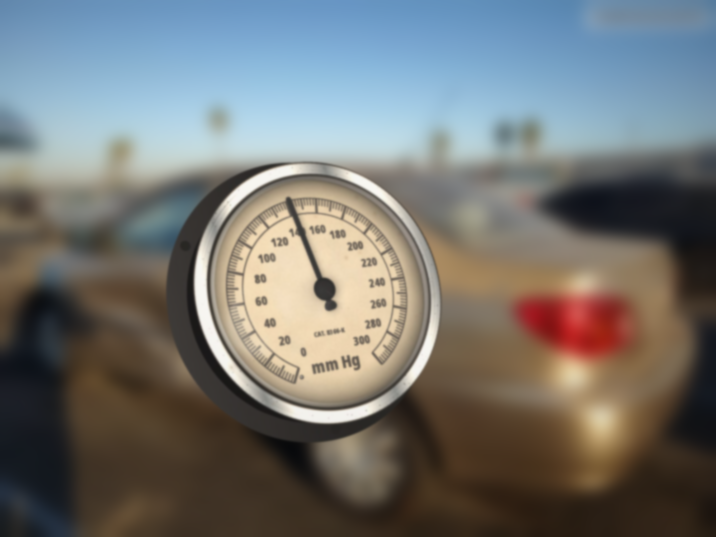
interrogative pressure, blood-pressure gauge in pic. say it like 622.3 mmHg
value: 140 mmHg
